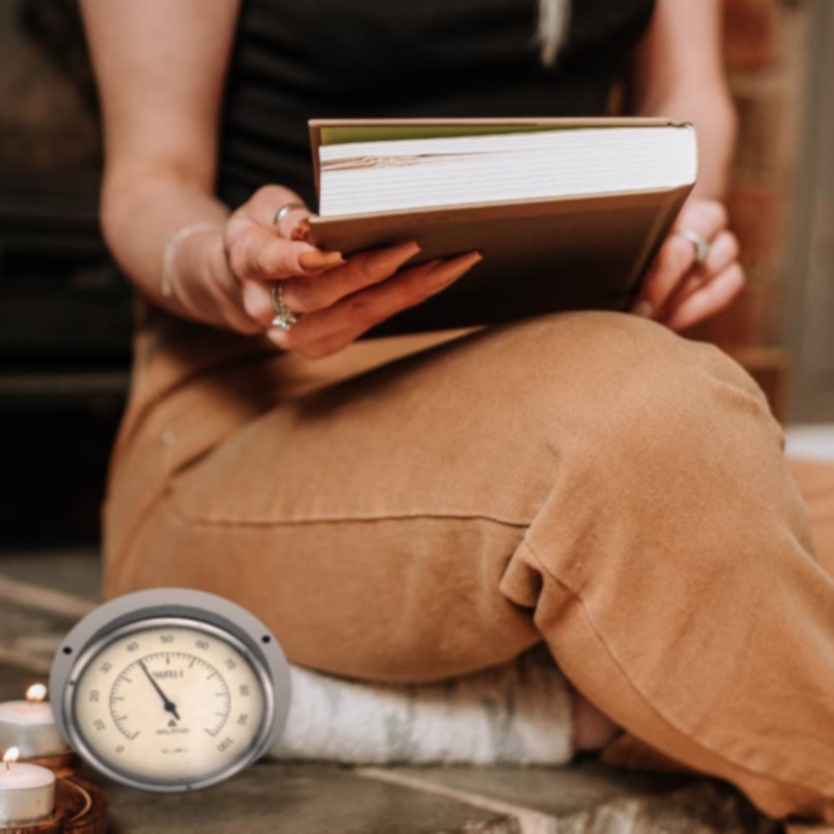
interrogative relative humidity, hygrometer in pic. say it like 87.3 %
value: 40 %
